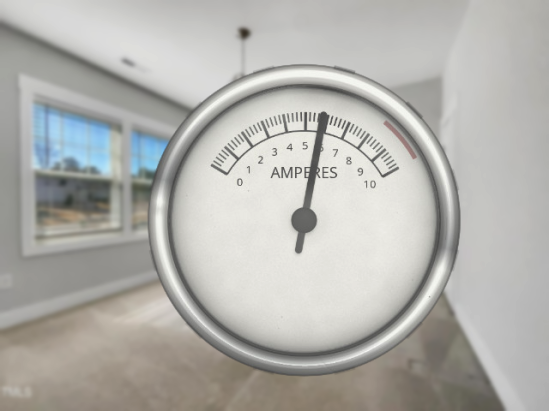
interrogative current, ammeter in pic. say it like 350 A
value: 5.8 A
